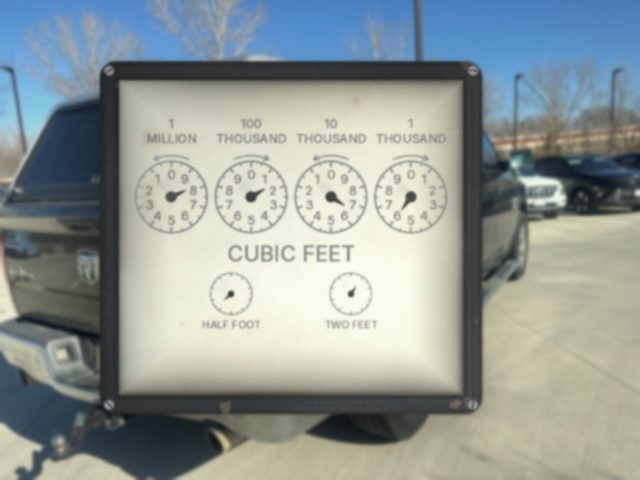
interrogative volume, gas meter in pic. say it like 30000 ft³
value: 816600 ft³
